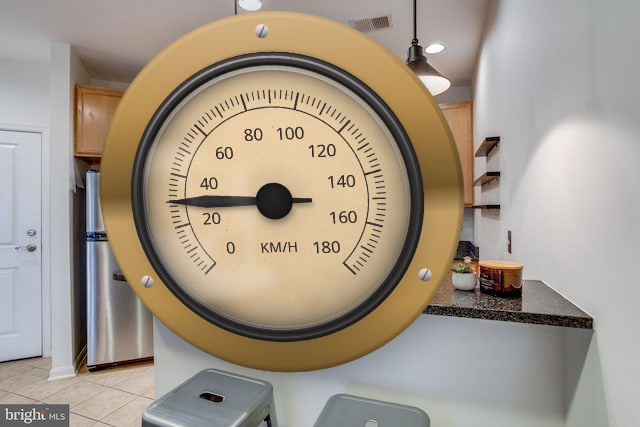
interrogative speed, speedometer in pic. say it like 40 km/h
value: 30 km/h
